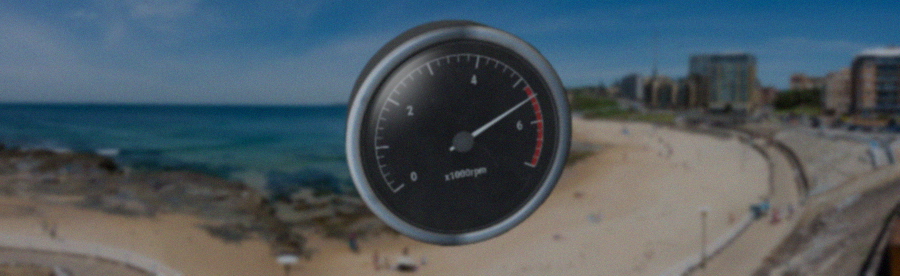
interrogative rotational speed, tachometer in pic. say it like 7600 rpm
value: 5400 rpm
